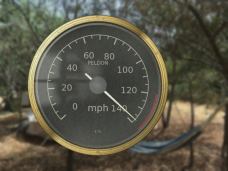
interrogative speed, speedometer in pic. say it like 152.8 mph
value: 137.5 mph
